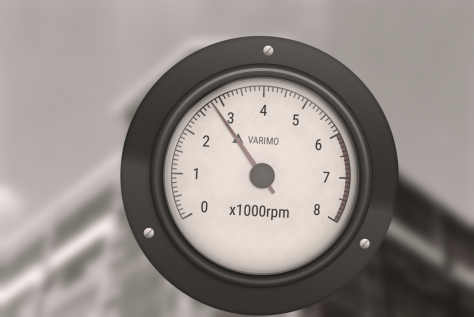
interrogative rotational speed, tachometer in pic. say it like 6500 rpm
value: 2800 rpm
